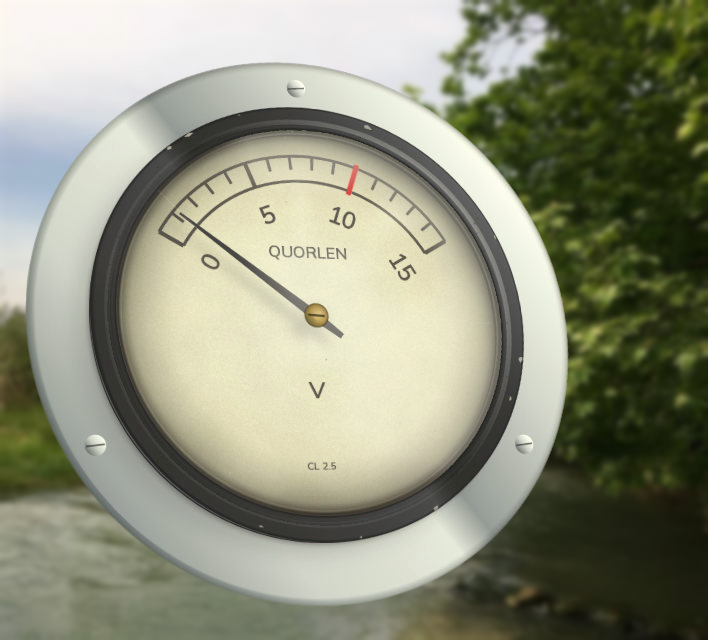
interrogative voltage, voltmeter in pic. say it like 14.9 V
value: 1 V
